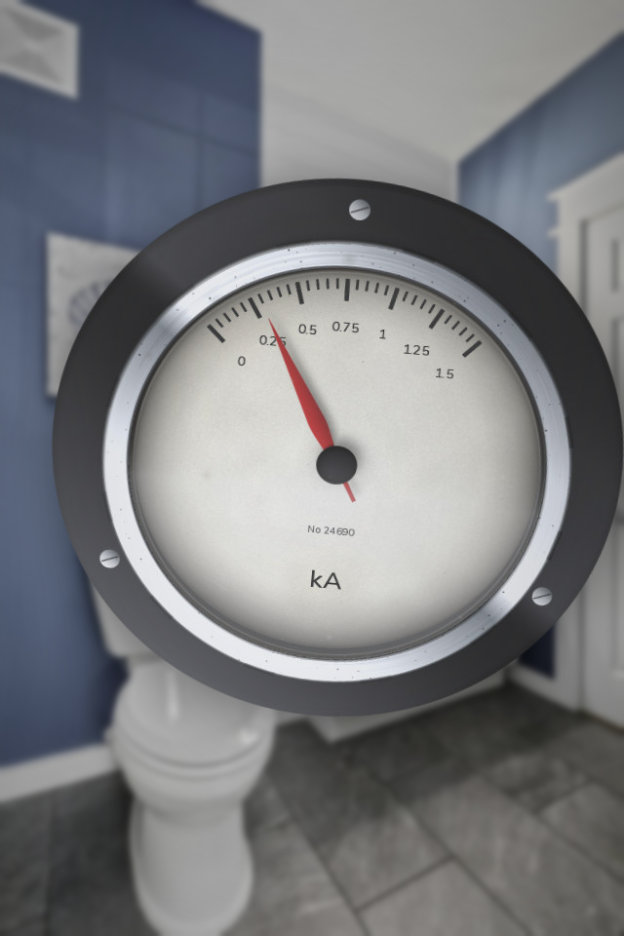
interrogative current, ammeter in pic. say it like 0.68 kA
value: 0.3 kA
